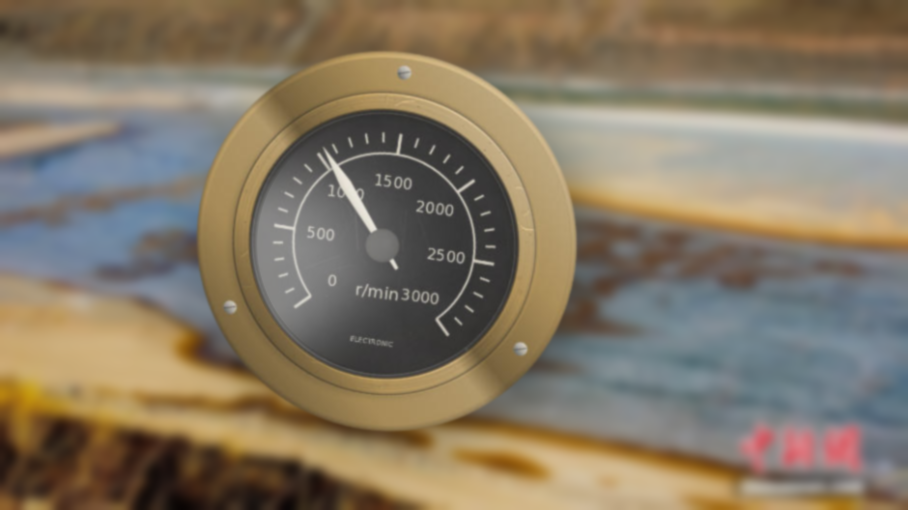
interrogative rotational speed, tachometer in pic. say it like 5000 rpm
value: 1050 rpm
